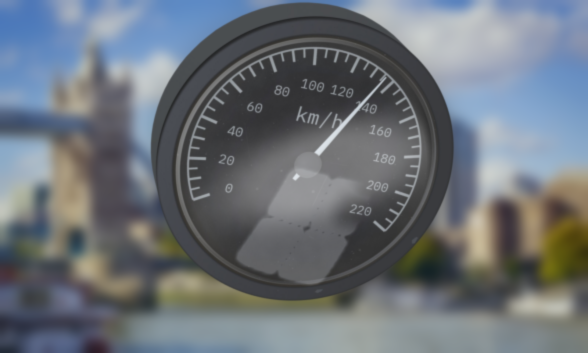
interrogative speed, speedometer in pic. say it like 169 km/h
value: 135 km/h
